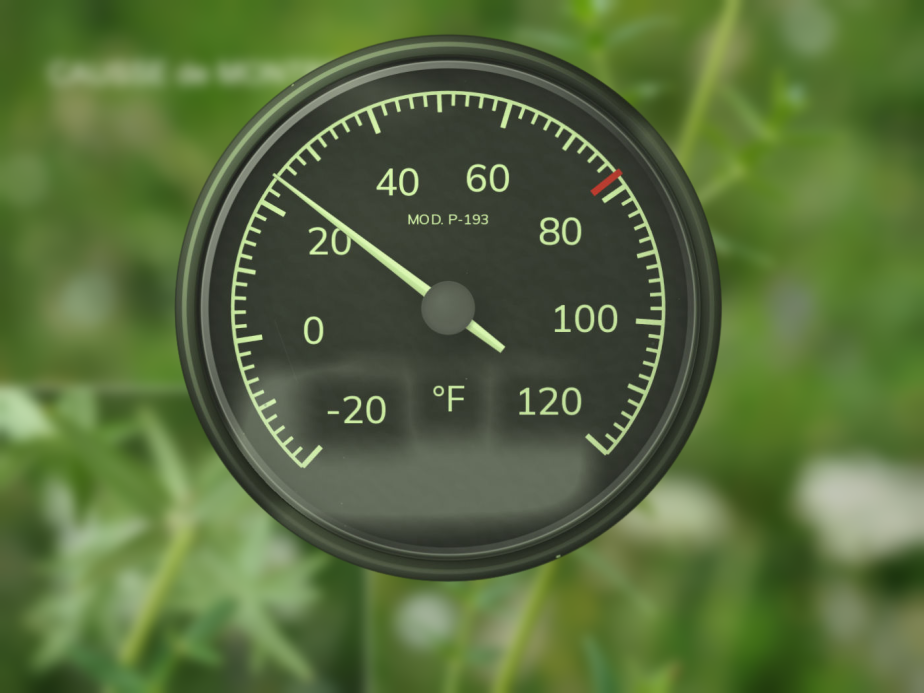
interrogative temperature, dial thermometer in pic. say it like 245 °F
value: 24 °F
